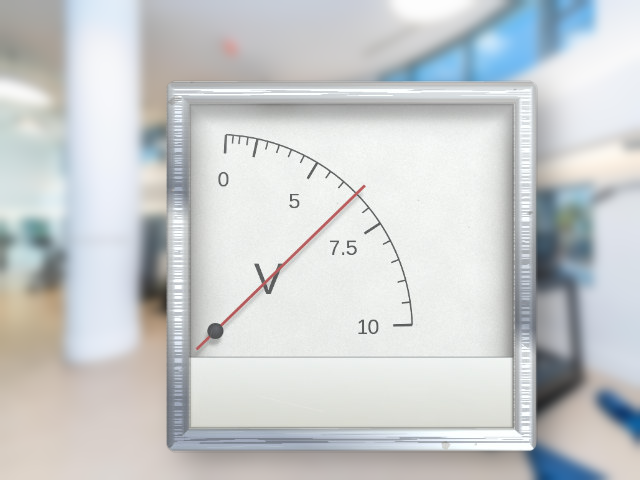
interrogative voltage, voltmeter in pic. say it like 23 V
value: 6.5 V
